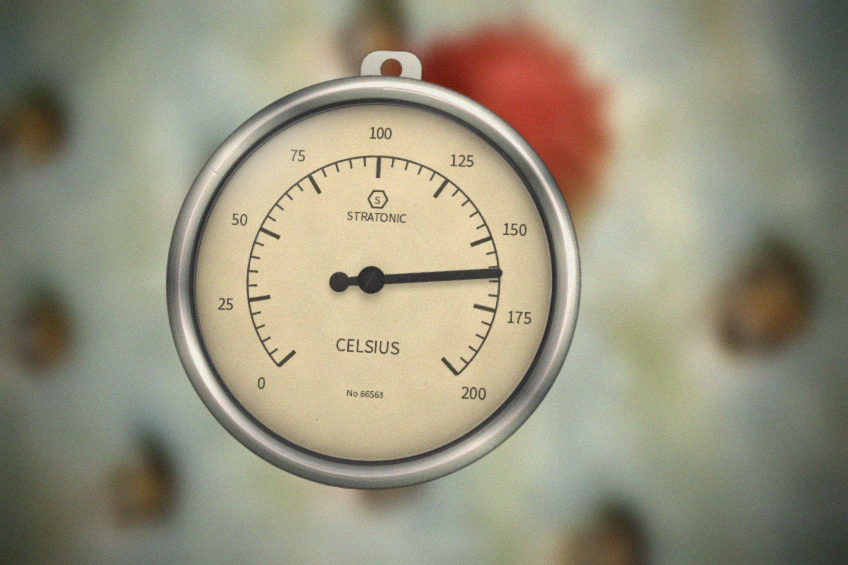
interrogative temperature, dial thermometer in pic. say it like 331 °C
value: 162.5 °C
